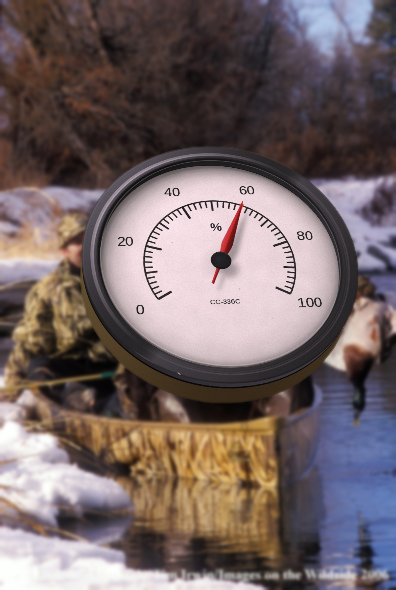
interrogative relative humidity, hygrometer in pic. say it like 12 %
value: 60 %
